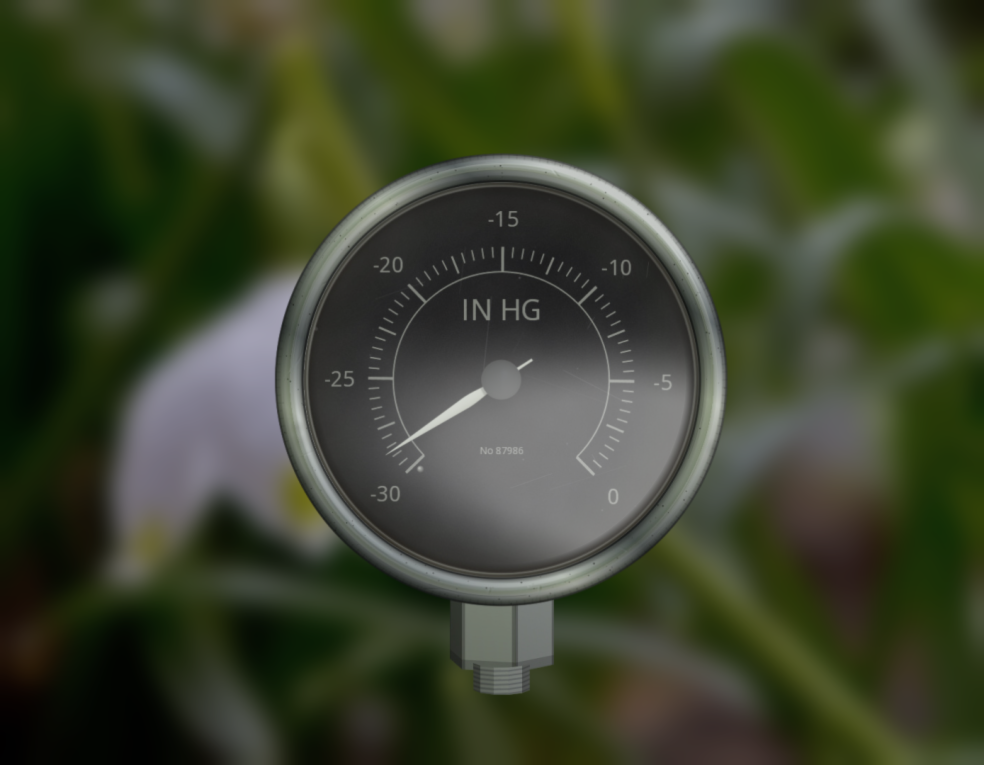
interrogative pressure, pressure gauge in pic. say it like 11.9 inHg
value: -28.75 inHg
